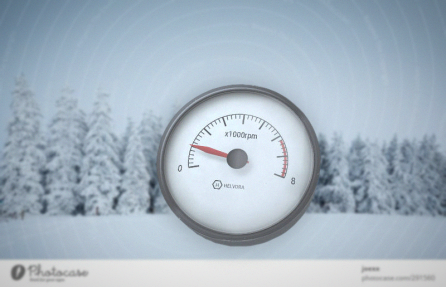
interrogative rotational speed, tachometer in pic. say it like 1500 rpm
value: 1000 rpm
